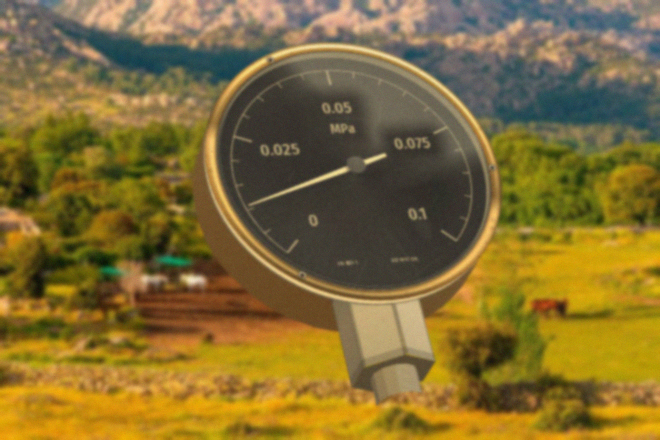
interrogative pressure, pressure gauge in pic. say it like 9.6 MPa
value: 0.01 MPa
